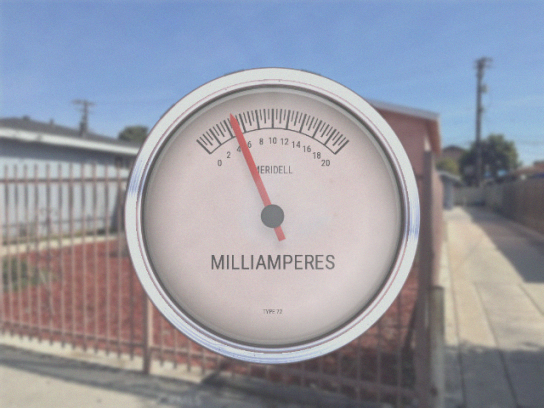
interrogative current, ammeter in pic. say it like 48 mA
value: 5 mA
